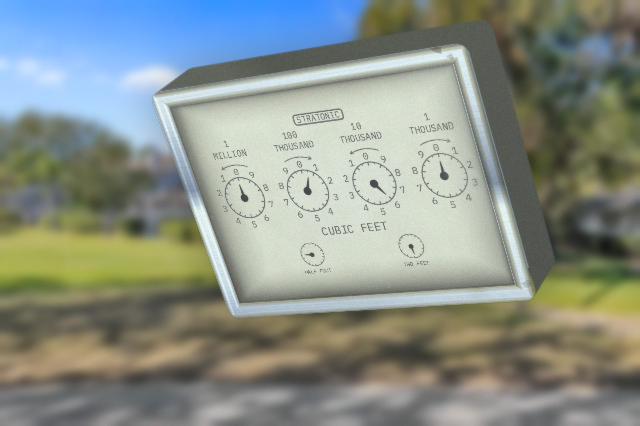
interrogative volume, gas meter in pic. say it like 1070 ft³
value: 6000 ft³
